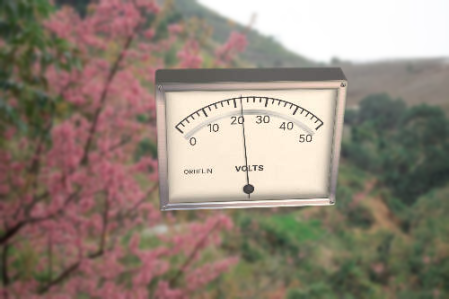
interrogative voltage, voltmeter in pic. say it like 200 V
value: 22 V
